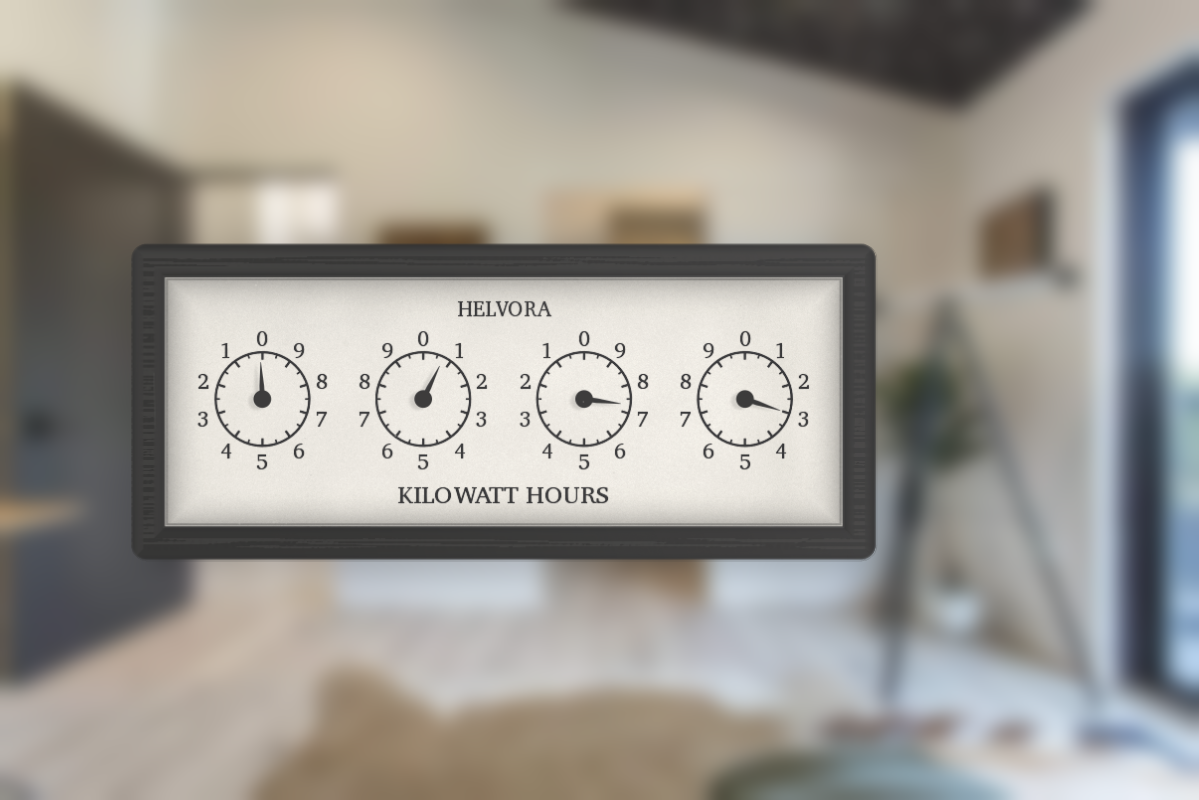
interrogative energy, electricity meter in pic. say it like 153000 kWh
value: 73 kWh
